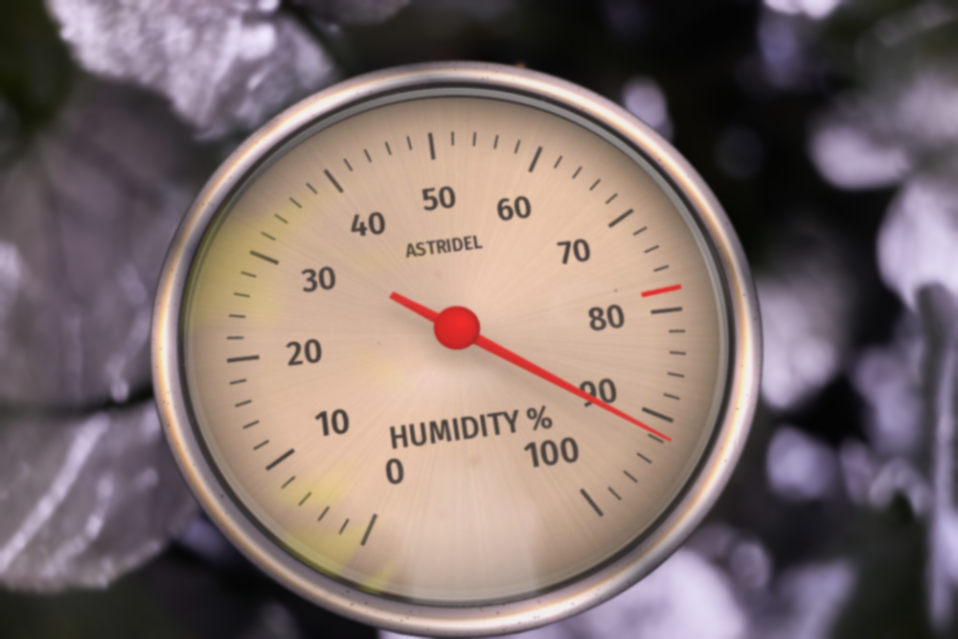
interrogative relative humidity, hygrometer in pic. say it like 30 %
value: 92 %
